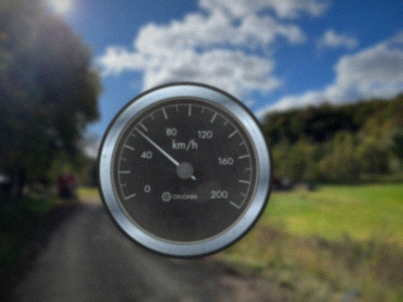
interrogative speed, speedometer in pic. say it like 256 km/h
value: 55 km/h
